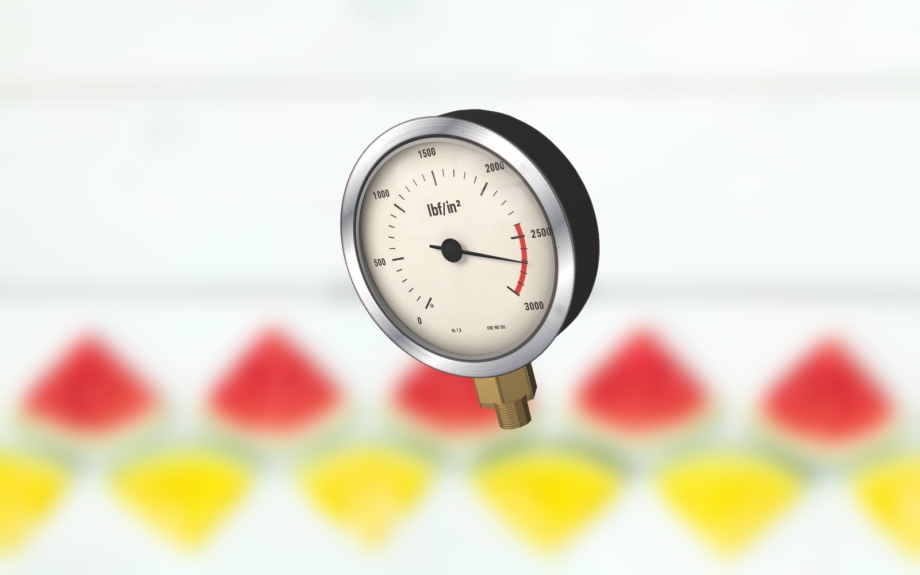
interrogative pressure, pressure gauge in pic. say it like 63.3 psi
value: 2700 psi
